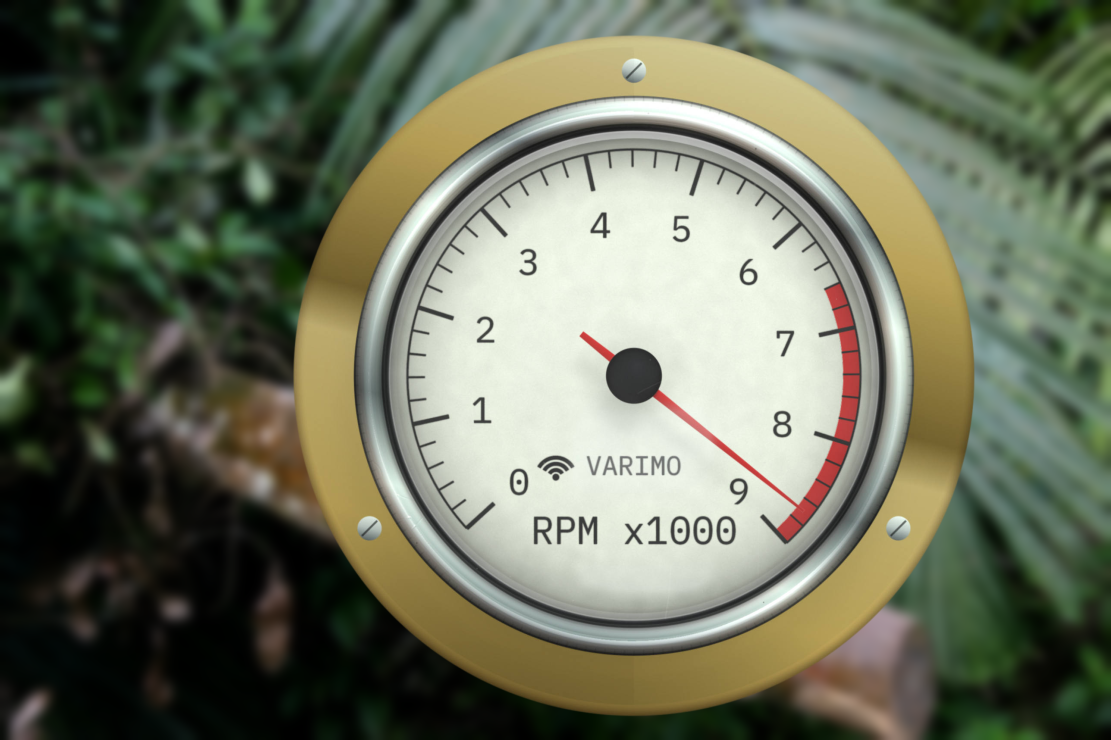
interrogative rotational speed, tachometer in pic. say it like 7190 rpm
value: 8700 rpm
